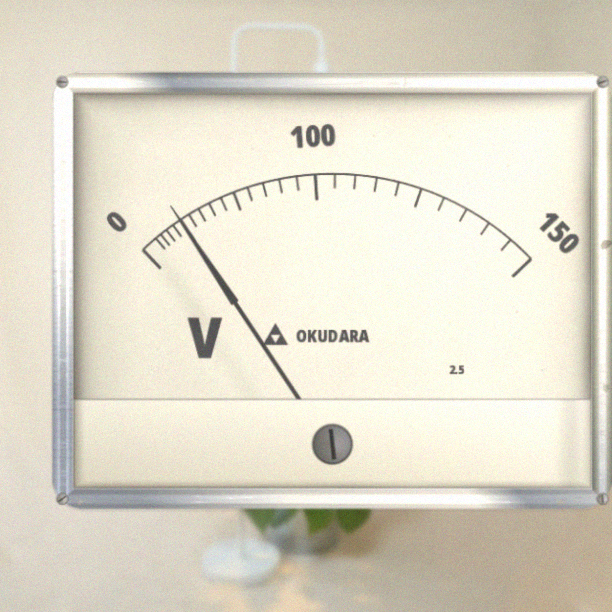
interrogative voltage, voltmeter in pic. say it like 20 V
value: 50 V
